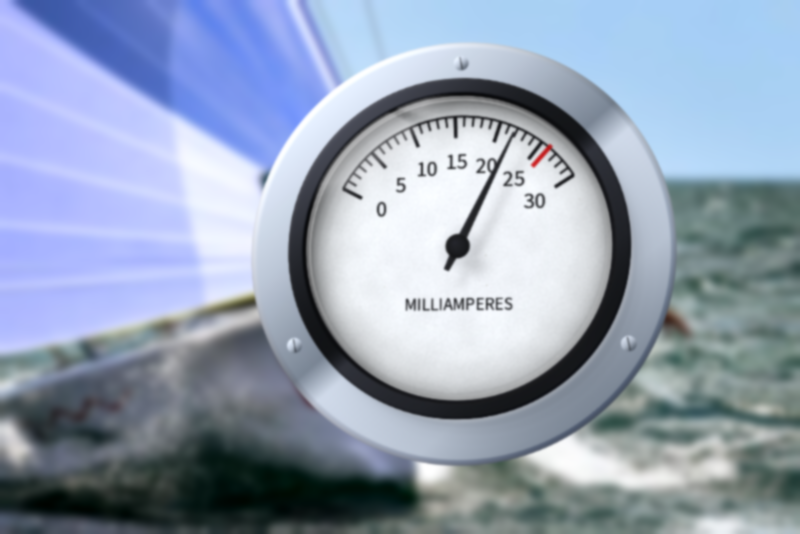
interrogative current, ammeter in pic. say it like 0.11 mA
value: 22 mA
